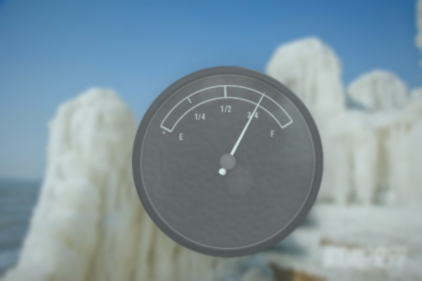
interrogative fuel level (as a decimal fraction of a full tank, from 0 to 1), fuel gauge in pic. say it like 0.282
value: 0.75
